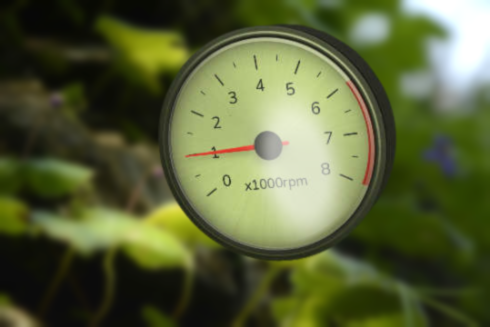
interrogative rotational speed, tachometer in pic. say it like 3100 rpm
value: 1000 rpm
